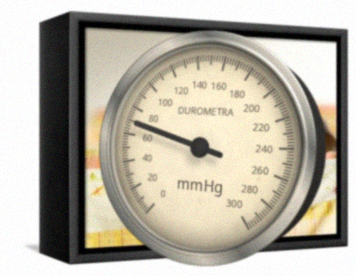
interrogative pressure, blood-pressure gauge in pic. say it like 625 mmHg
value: 70 mmHg
